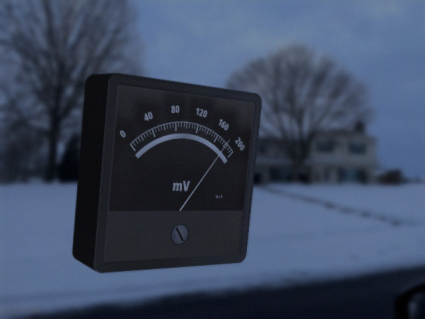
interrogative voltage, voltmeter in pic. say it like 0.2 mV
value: 180 mV
